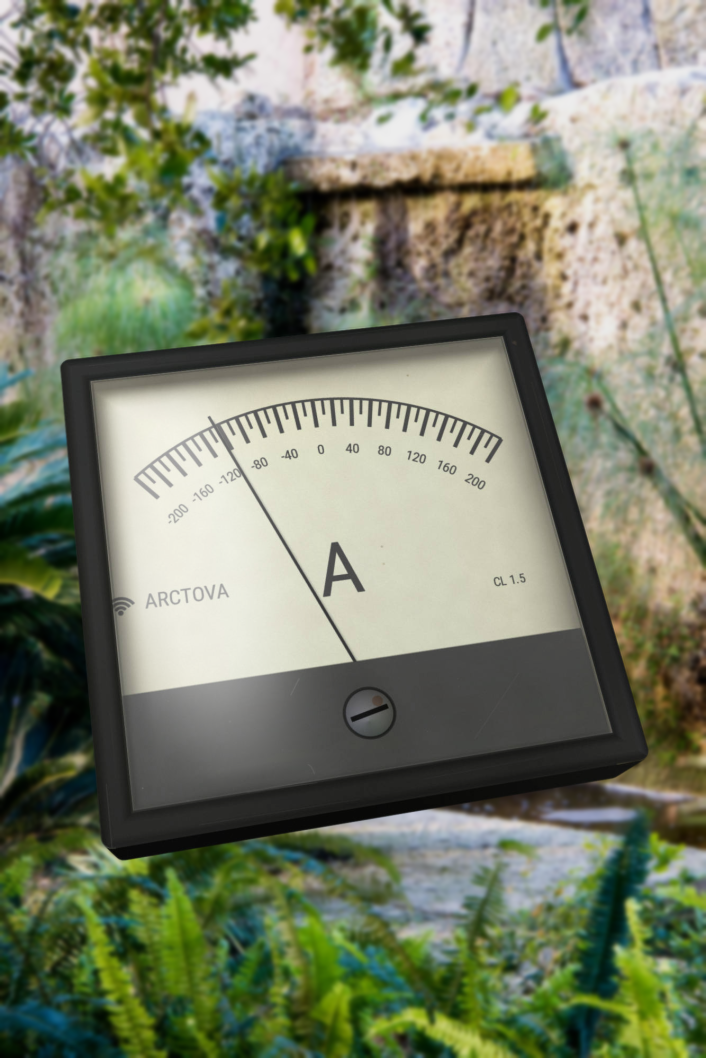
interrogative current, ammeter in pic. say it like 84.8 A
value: -105 A
